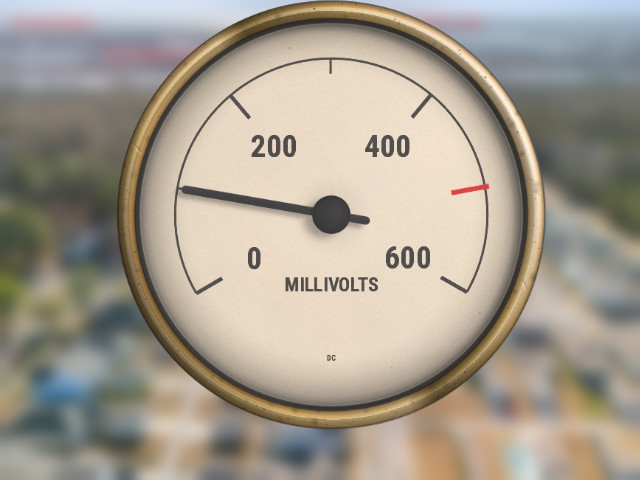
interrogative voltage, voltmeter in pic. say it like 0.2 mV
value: 100 mV
